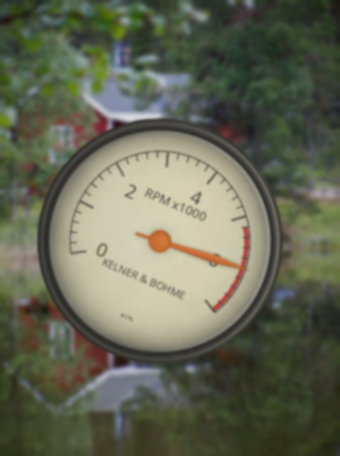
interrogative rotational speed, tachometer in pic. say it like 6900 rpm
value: 6000 rpm
